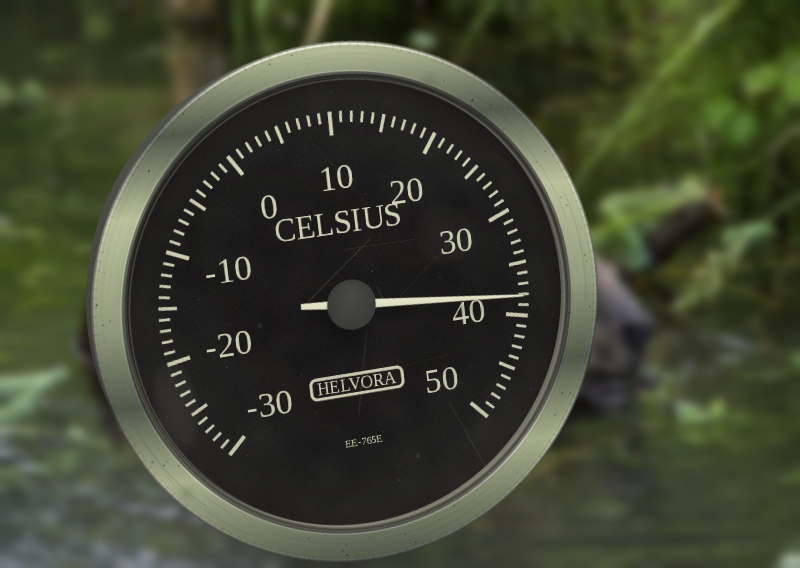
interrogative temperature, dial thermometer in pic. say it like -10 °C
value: 38 °C
